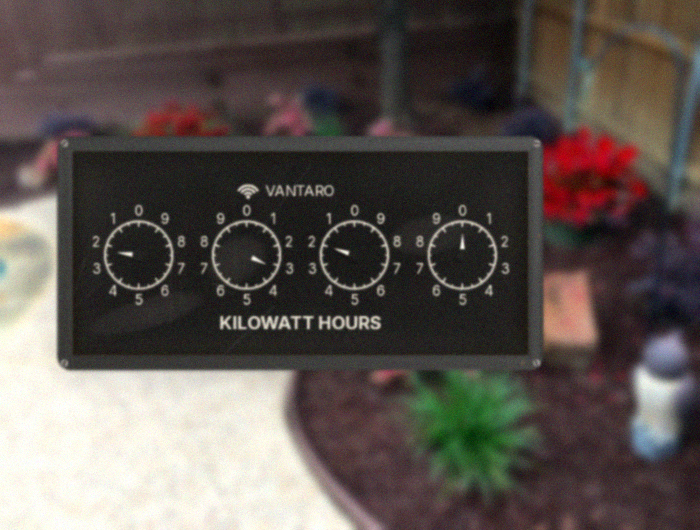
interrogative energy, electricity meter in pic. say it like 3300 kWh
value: 2320 kWh
